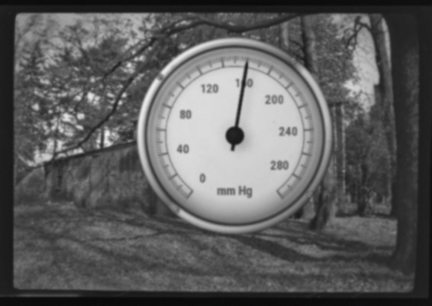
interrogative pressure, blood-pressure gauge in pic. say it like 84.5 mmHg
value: 160 mmHg
